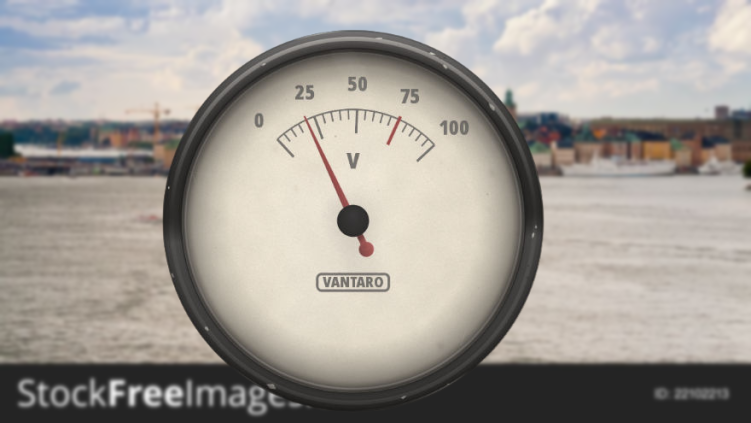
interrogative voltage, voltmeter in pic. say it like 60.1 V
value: 20 V
